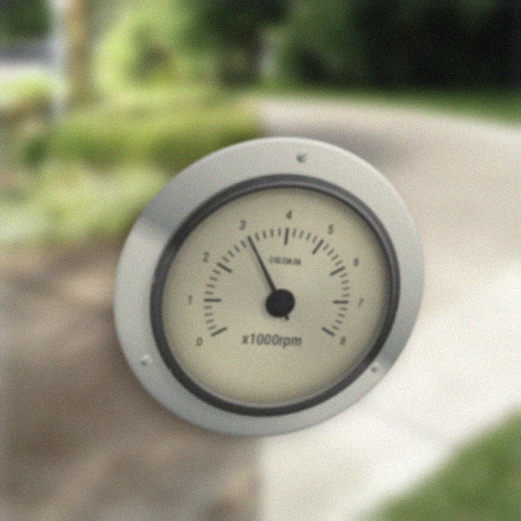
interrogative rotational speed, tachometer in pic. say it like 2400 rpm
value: 3000 rpm
